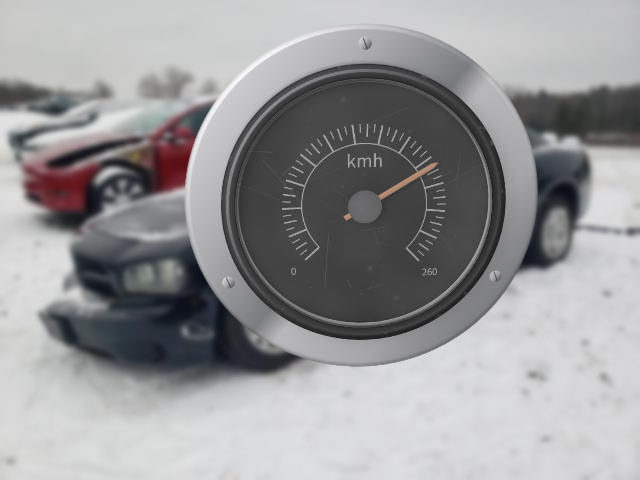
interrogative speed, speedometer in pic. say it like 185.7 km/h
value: 185 km/h
